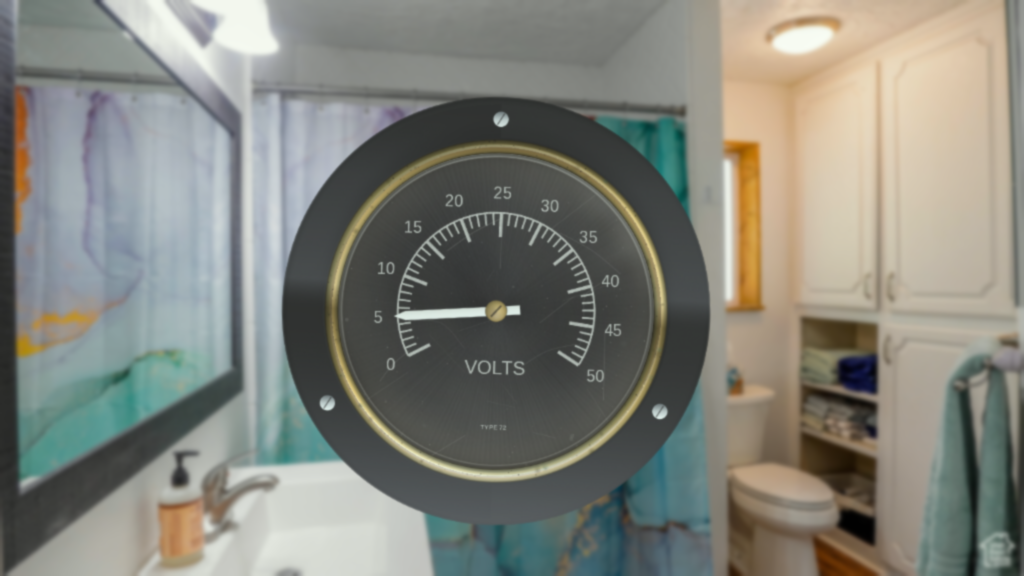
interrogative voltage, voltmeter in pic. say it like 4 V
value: 5 V
